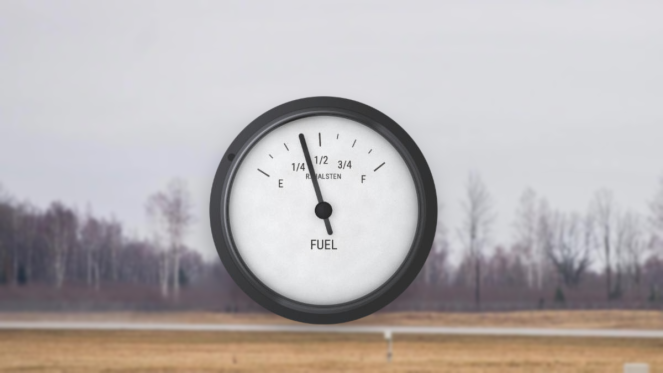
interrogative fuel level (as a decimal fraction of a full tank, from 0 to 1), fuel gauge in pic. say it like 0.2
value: 0.375
